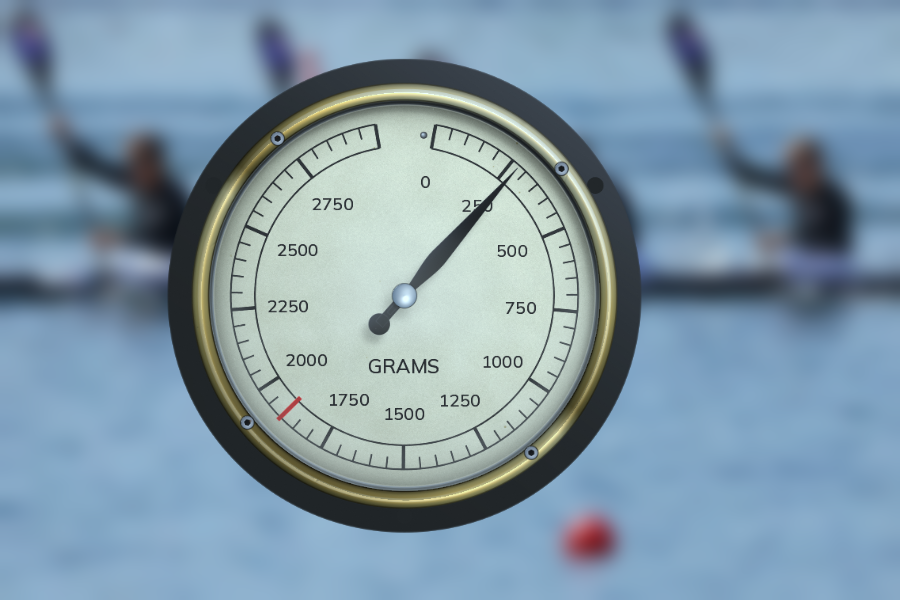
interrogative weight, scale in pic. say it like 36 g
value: 275 g
